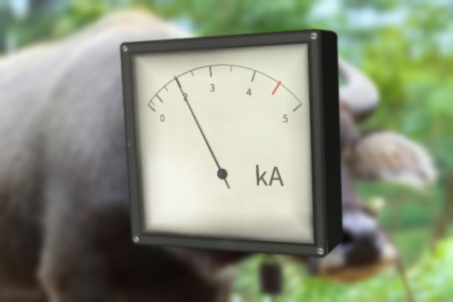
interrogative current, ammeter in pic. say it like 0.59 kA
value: 2 kA
